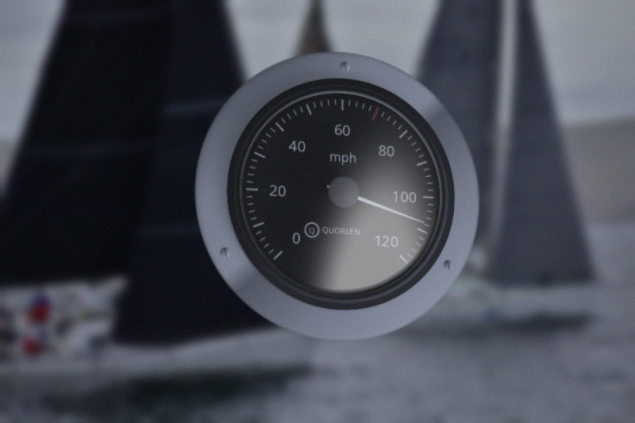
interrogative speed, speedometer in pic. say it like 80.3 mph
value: 108 mph
